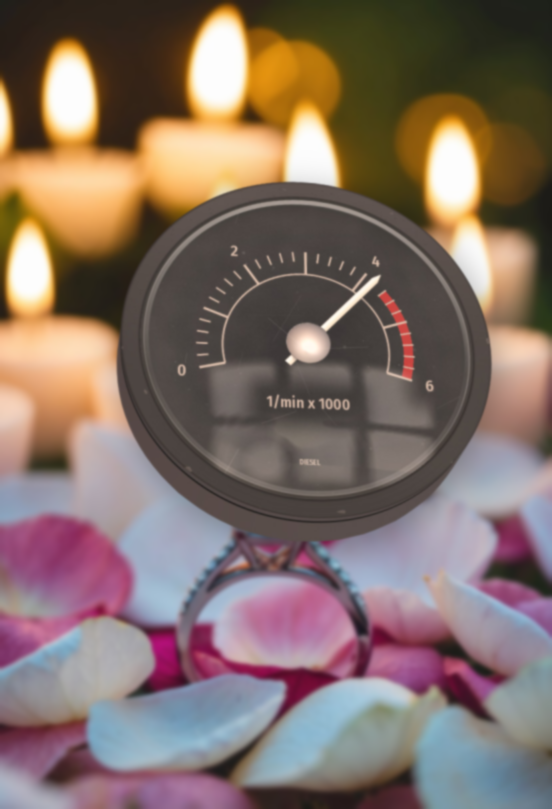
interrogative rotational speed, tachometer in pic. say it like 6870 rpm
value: 4200 rpm
